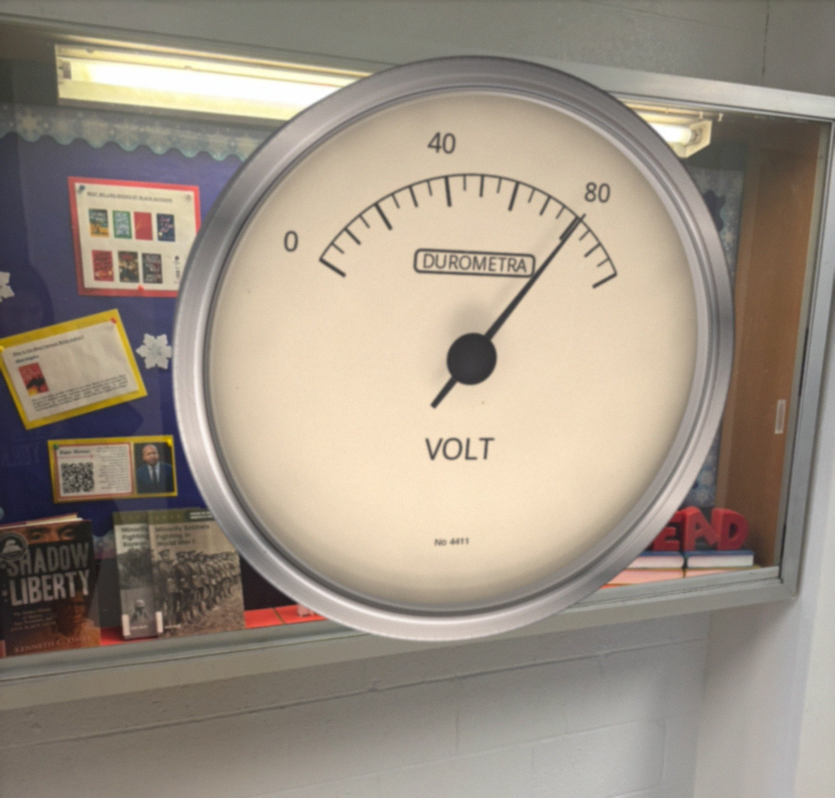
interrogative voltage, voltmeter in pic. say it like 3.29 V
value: 80 V
